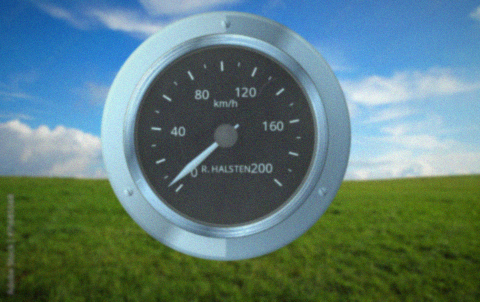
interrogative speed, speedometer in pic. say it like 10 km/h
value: 5 km/h
